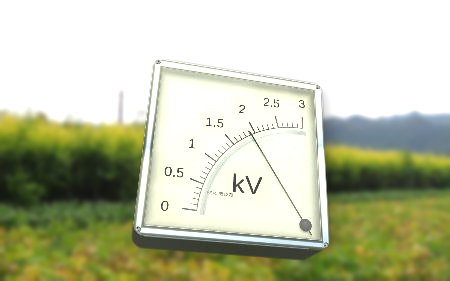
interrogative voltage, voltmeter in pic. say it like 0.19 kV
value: 1.9 kV
